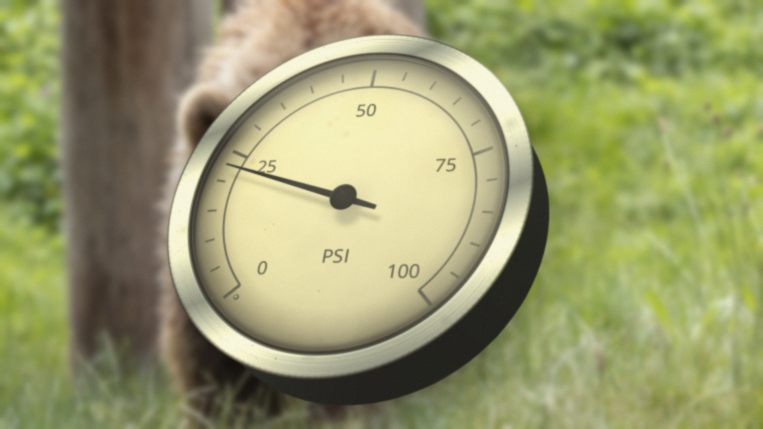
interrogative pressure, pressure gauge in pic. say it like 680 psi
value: 22.5 psi
